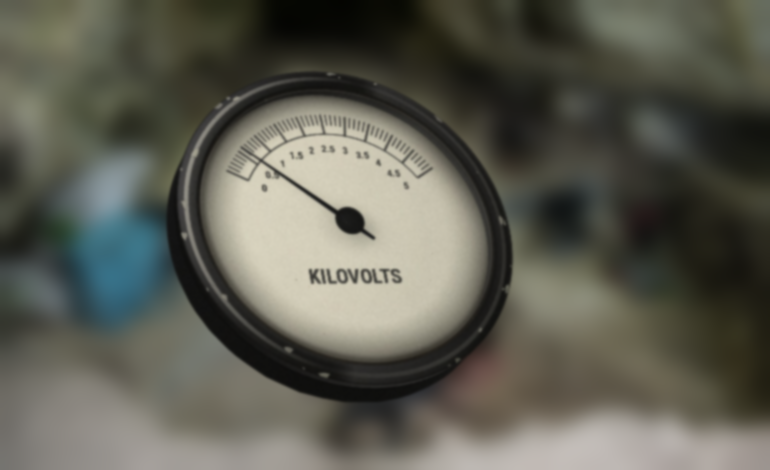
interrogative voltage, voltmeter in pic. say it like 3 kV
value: 0.5 kV
